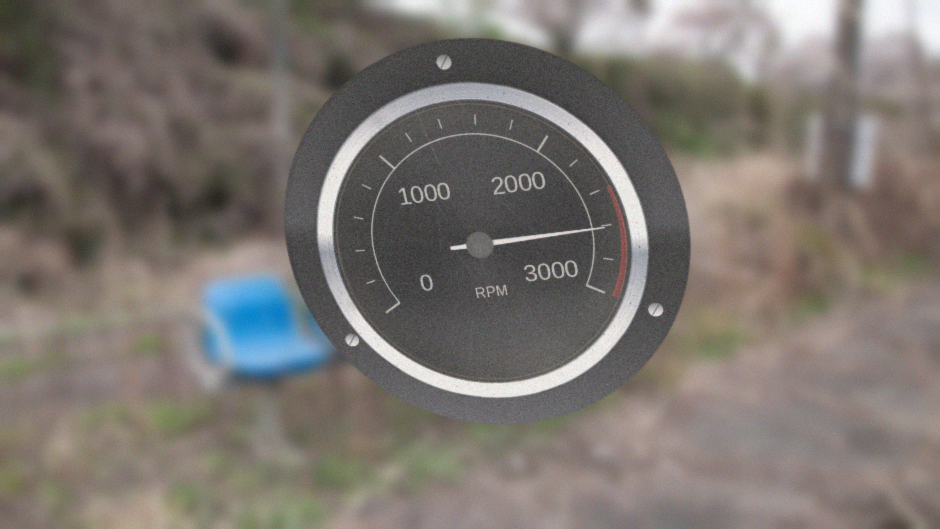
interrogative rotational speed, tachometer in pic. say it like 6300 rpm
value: 2600 rpm
